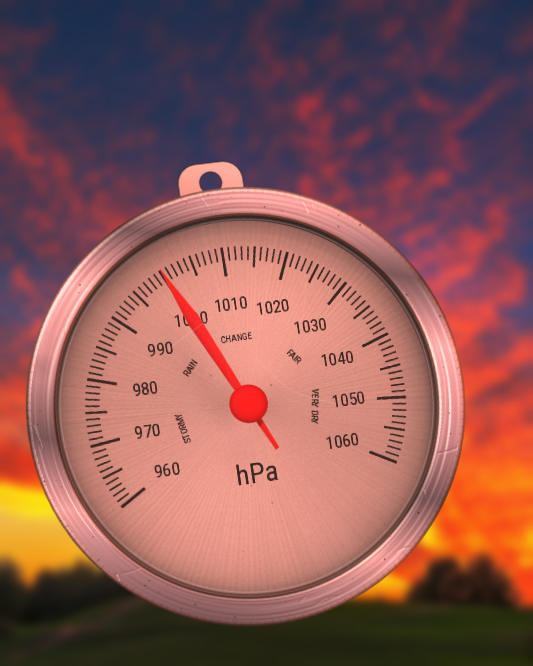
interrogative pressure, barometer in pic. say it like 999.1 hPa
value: 1000 hPa
